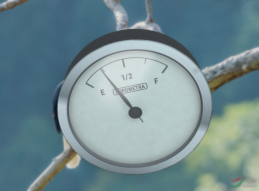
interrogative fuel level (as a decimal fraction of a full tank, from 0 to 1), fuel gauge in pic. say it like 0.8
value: 0.25
